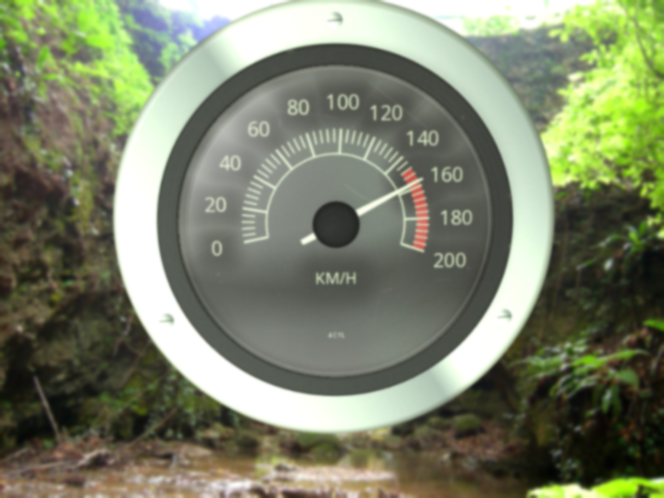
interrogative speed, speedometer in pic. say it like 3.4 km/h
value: 156 km/h
